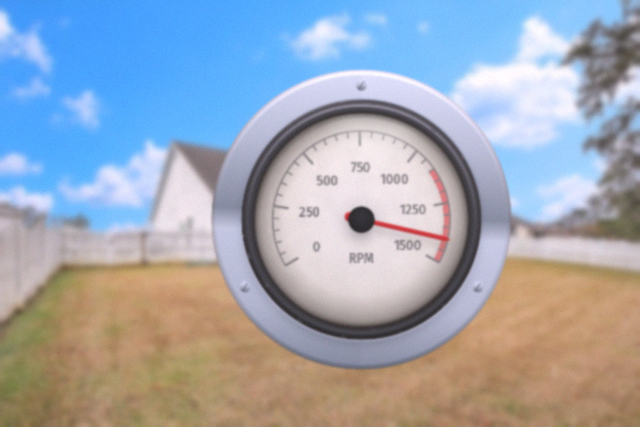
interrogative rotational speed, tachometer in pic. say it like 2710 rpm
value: 1400 rpm
